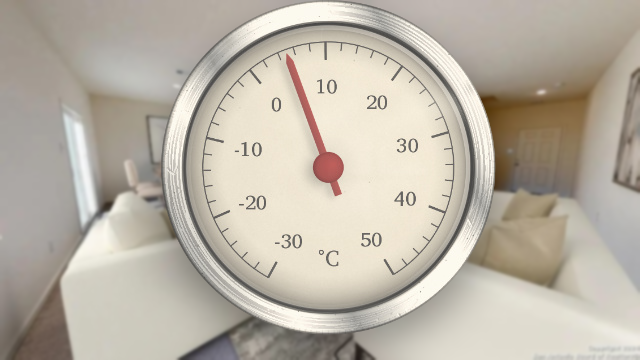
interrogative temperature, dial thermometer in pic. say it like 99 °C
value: 5 °C
